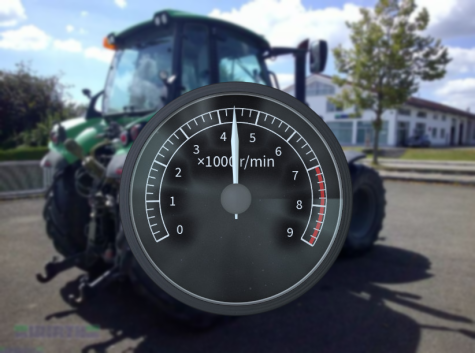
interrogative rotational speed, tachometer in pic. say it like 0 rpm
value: 4400 rpm
